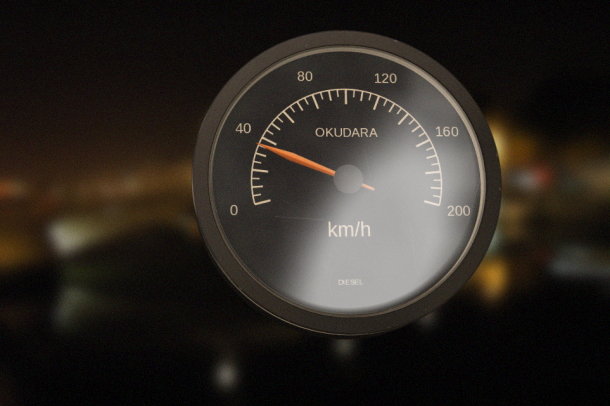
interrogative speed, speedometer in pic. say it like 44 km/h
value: 35 km/h
